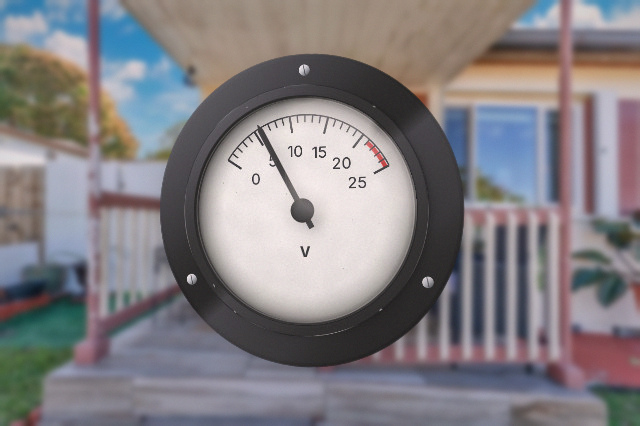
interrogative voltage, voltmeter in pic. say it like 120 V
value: 6 V
